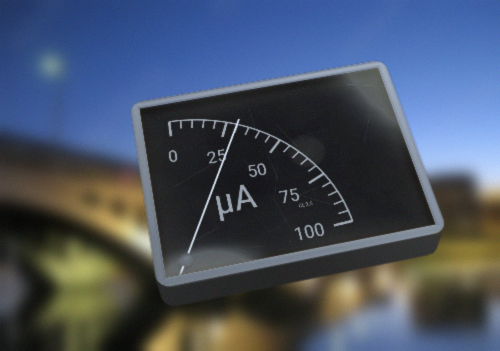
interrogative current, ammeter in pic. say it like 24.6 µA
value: 30 µA
